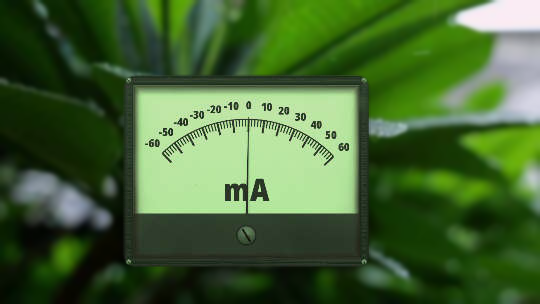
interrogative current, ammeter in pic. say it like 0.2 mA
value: 0 mA
